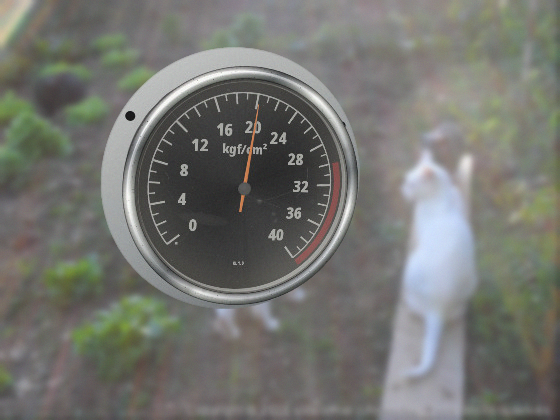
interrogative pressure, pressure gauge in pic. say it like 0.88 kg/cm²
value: 20 kg/cm²
